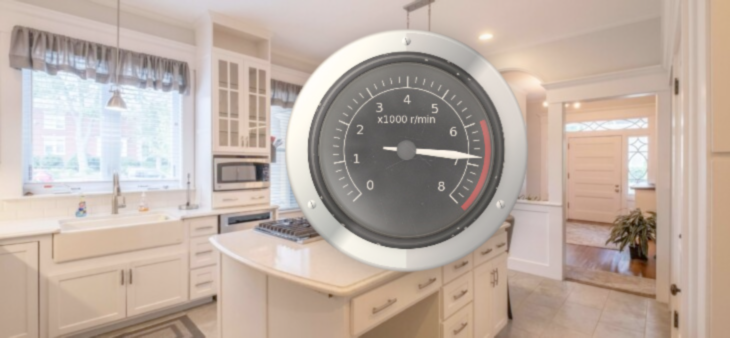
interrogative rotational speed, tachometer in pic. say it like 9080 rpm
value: 6800 rpm
